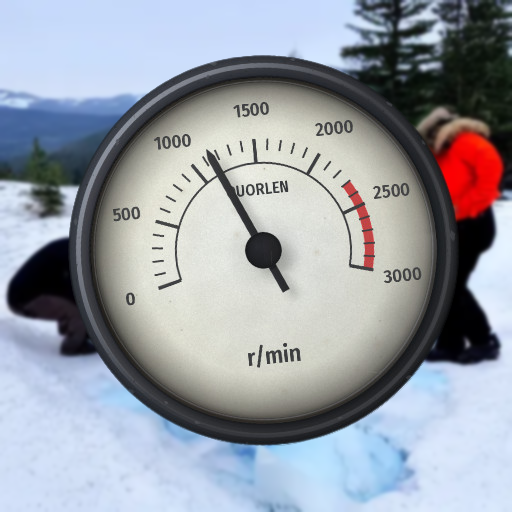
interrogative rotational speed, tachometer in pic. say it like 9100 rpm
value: 1150 rpm
